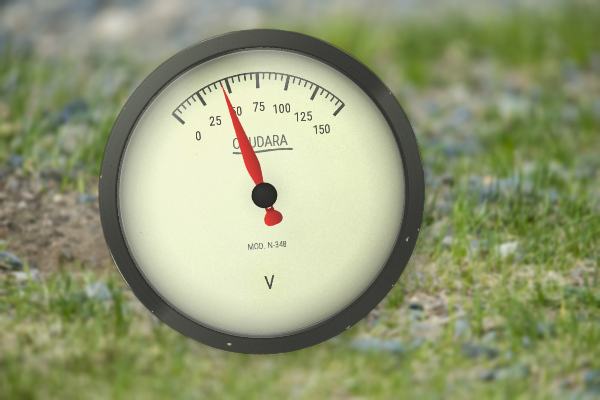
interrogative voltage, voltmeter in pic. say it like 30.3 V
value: 45 V
